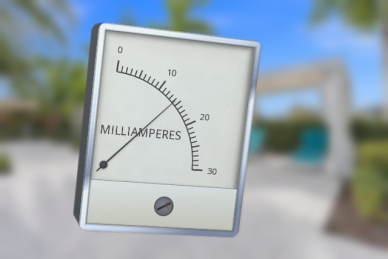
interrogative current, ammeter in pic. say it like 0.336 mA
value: 14 mA
